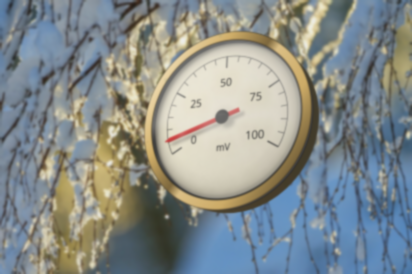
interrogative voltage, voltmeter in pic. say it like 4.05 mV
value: 5 mV
